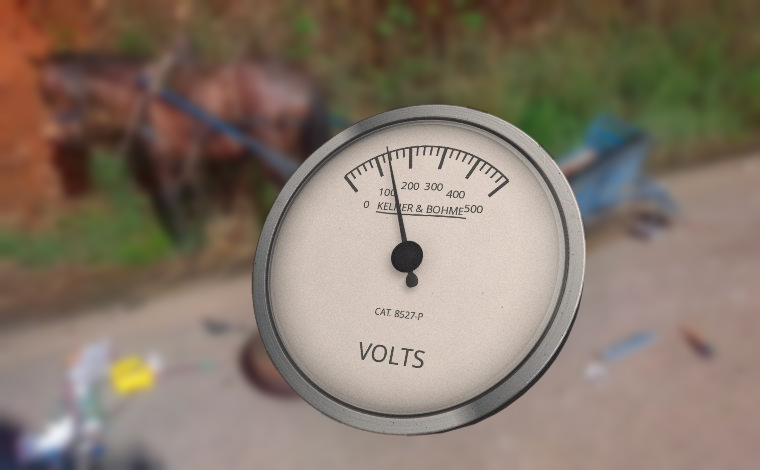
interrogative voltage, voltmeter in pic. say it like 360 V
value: 140 V
